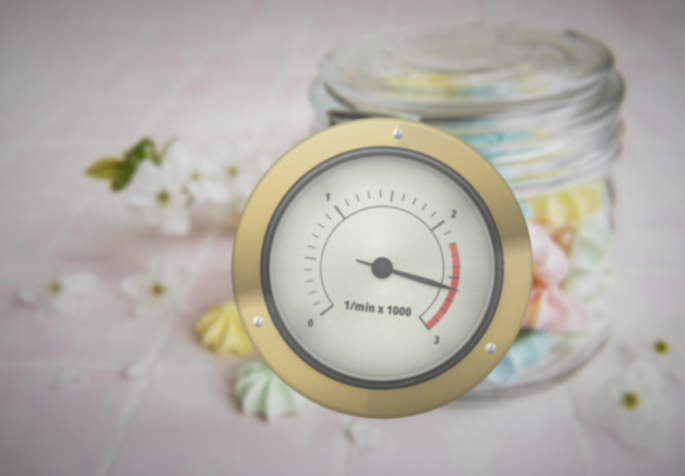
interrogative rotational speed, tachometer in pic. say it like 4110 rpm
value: 2600 rpm
